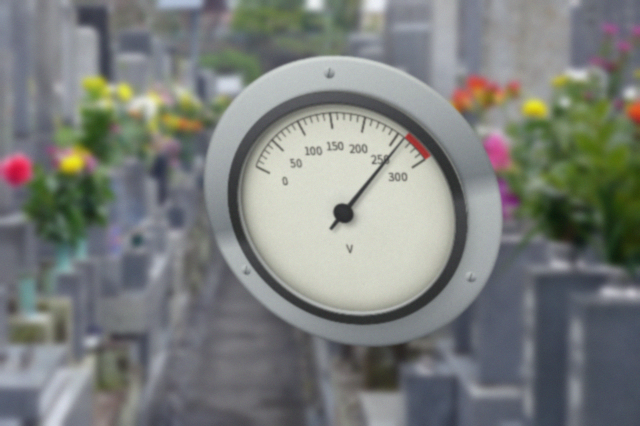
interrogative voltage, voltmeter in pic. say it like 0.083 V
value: 260 V
